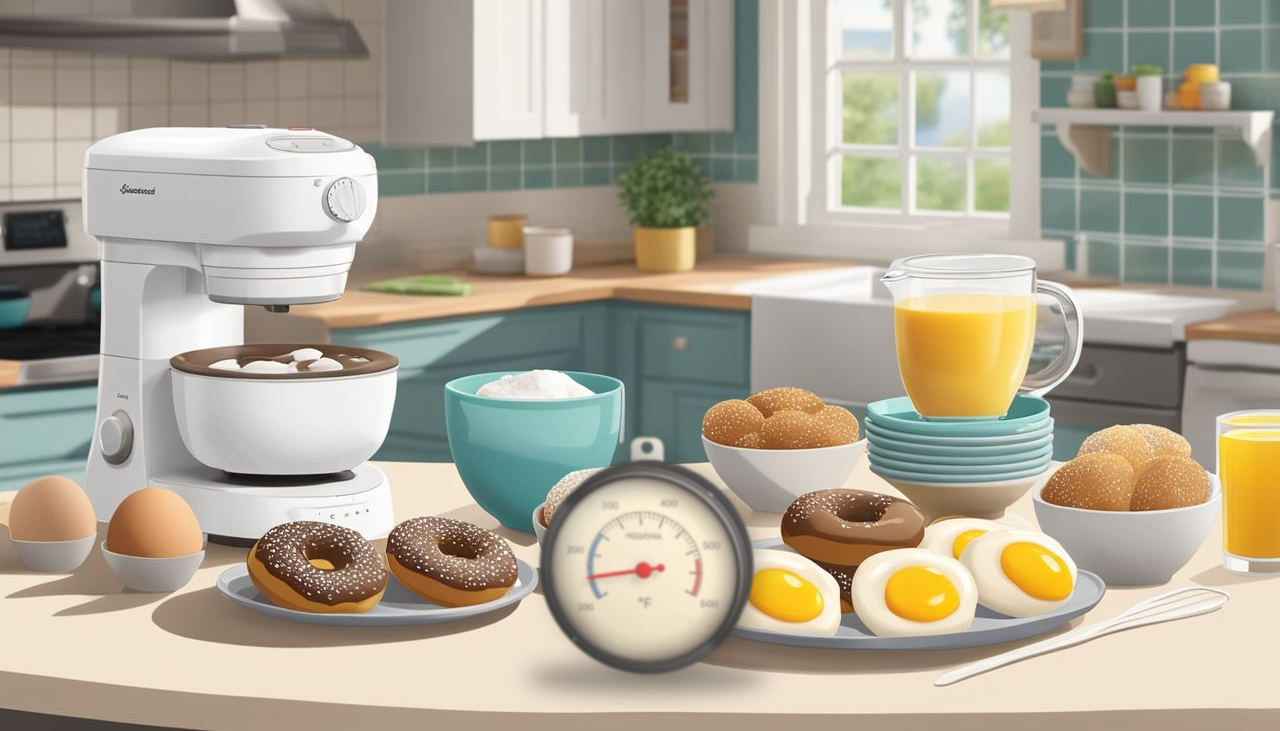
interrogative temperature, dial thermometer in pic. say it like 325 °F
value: 150 °F
